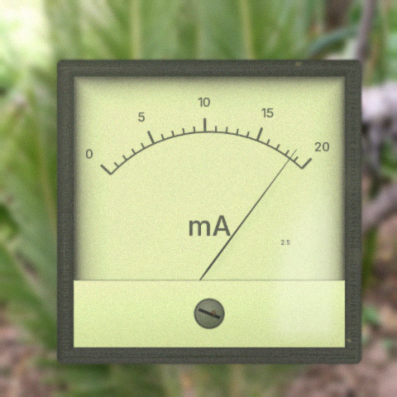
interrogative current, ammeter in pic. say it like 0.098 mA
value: 18.5 mA
